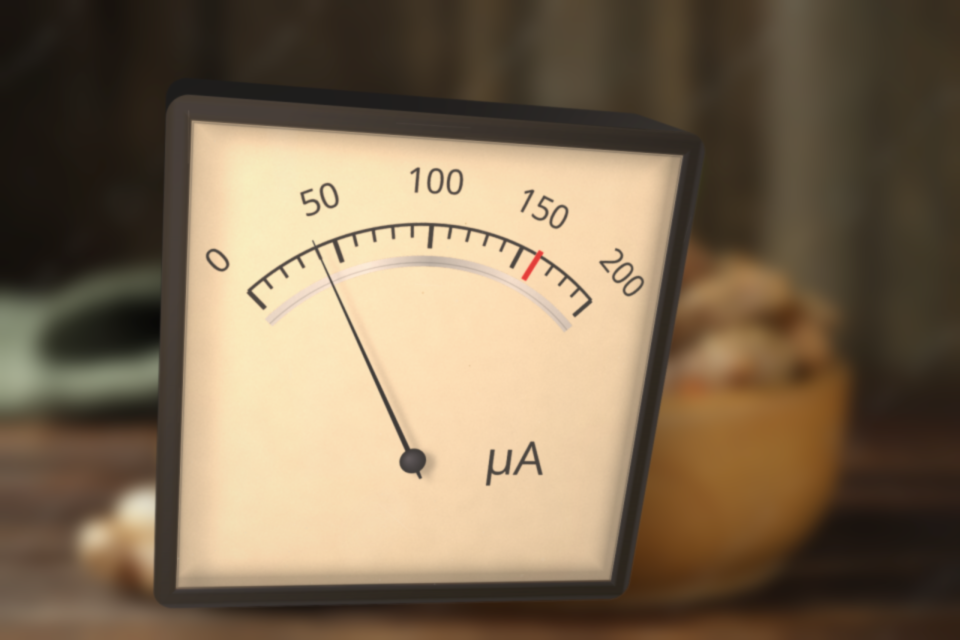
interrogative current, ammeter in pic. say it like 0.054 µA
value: 40 µA
